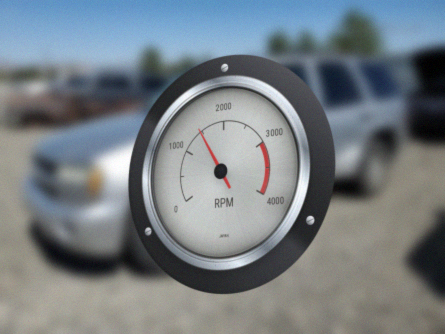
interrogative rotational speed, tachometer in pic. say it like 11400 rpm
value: 1500 rpm
